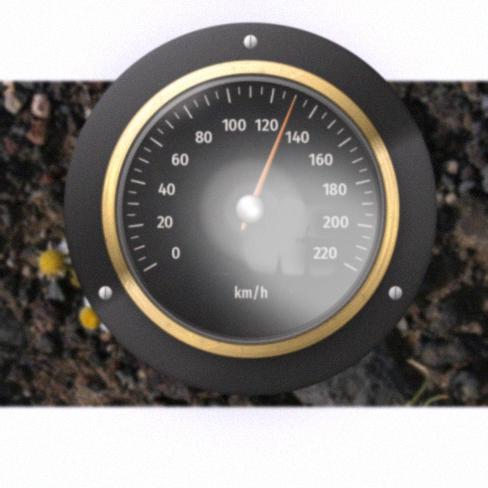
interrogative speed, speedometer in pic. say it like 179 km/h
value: 130 km/h
